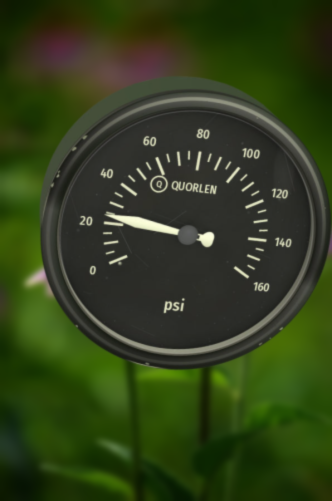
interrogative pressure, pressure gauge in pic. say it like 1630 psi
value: 25 psi
